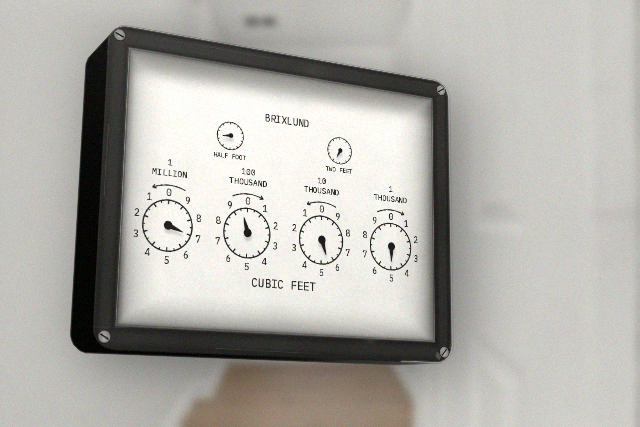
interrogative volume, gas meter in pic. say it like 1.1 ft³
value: 695500 ft³
